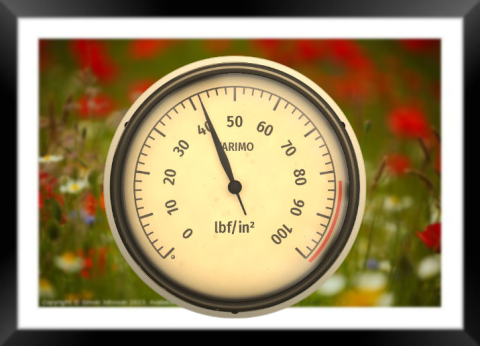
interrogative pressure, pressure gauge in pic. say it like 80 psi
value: 42 psi
